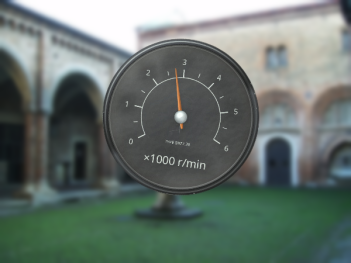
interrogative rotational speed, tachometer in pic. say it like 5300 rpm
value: 2750 rpm
